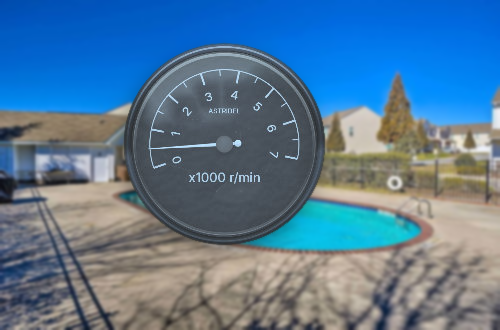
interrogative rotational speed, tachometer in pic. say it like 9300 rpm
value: 500 rpm
